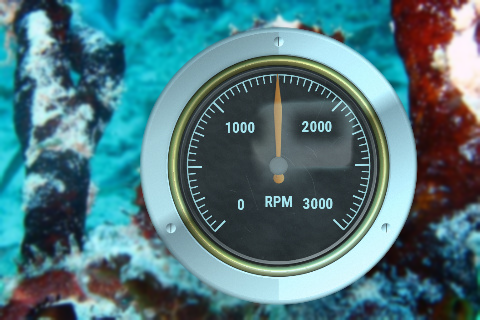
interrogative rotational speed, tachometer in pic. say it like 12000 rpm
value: 1500 rpm
